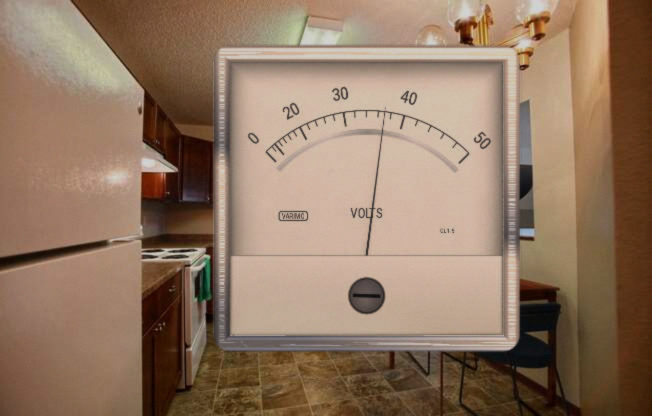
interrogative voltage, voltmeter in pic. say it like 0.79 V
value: 37 V
